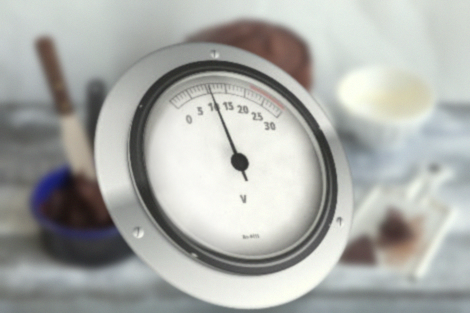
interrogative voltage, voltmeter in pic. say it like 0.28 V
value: 10 V
